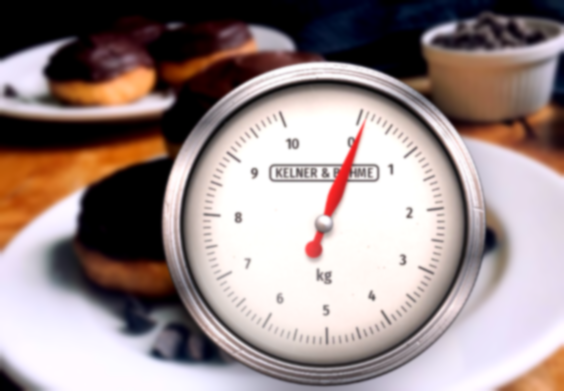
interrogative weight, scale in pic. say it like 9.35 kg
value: 0.1 kg
